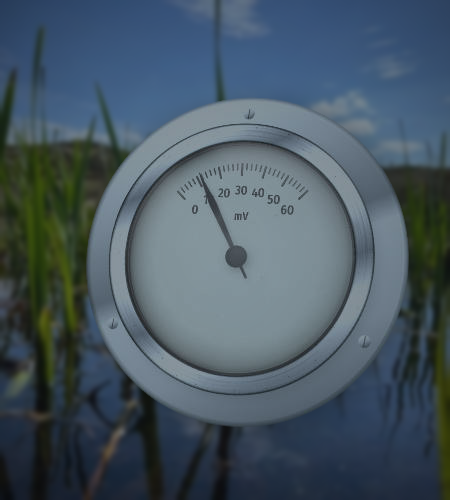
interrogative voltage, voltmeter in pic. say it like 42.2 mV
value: 12 mV
